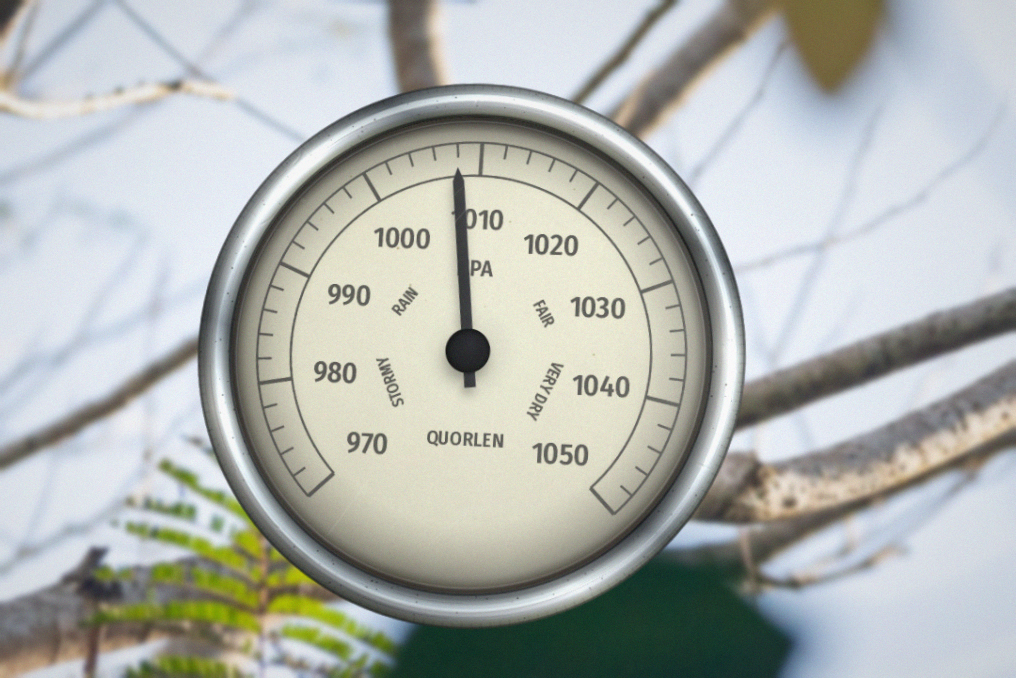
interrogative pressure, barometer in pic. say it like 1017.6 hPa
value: 1008 hPa
